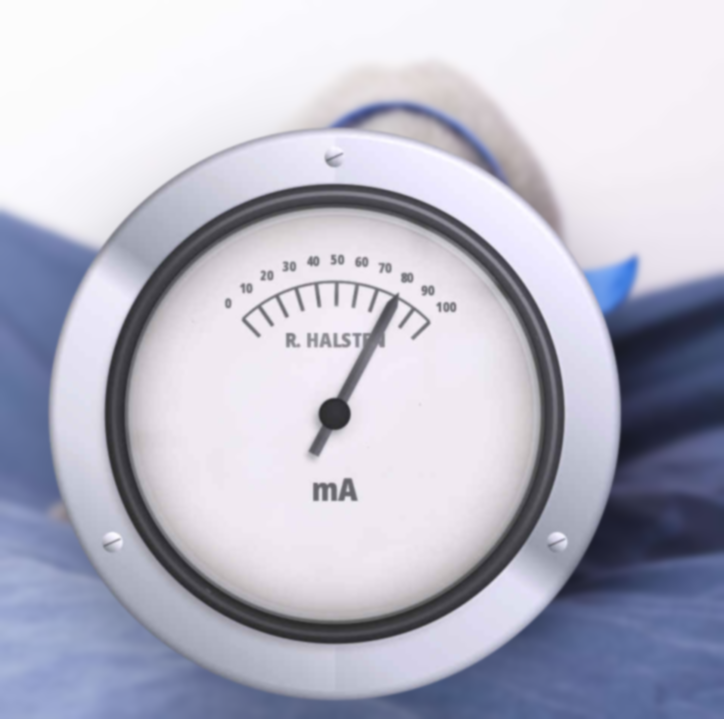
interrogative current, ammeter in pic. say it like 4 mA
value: 80 mA
